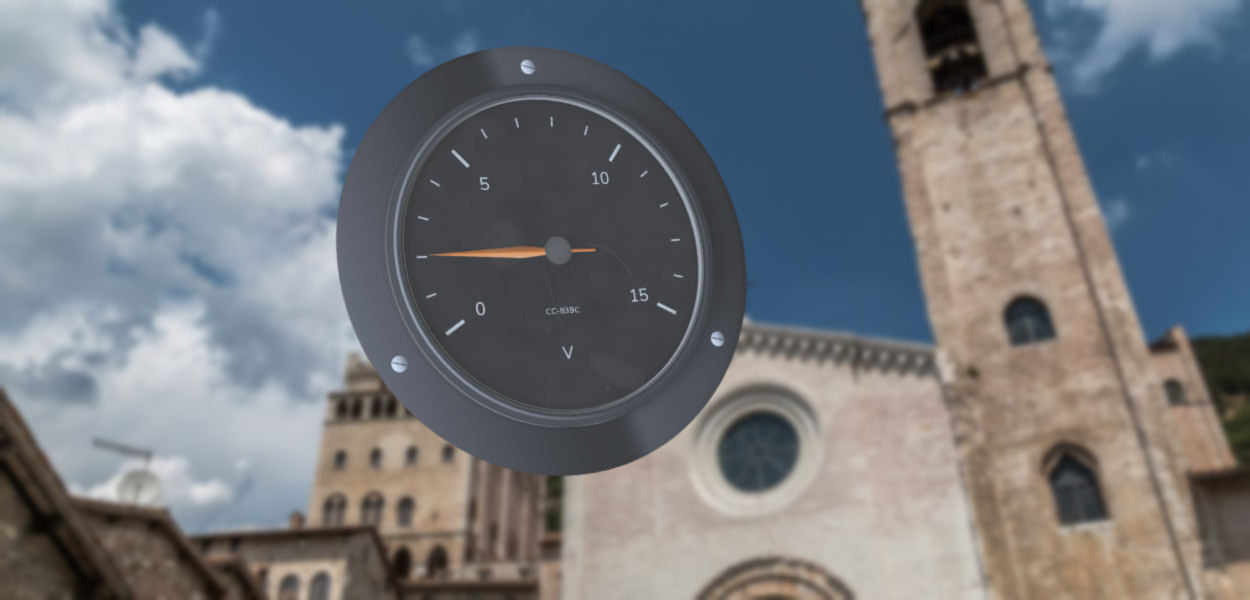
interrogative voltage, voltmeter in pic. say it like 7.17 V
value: 2 V
